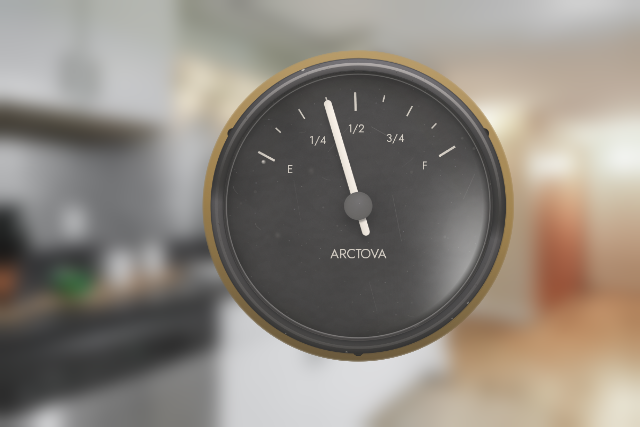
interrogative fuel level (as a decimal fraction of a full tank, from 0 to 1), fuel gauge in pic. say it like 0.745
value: 0.375
